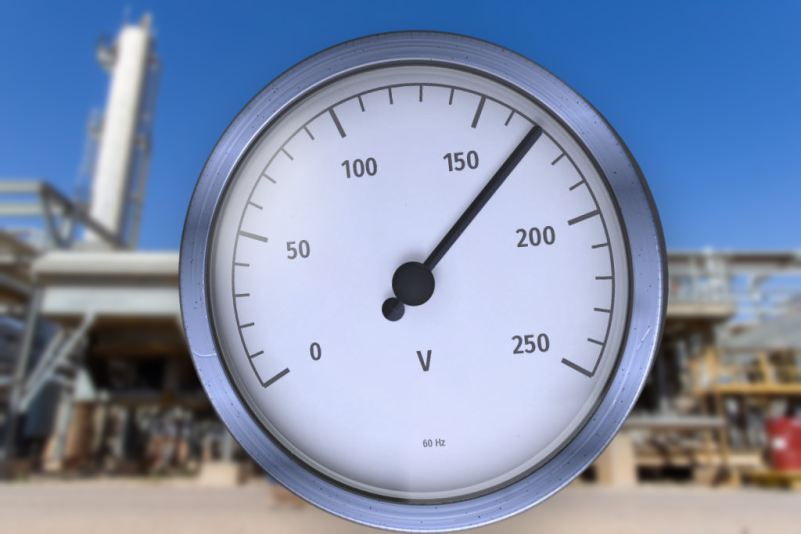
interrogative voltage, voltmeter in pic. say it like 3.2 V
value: 170 V
